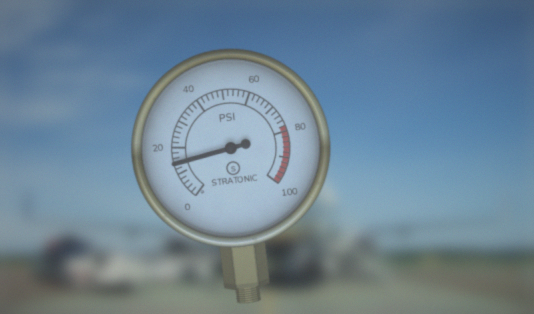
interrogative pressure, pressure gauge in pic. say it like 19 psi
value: 14 psi
